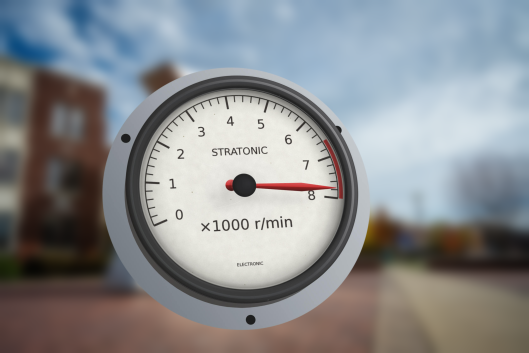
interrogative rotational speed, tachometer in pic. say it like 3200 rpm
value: 7800 rpm
